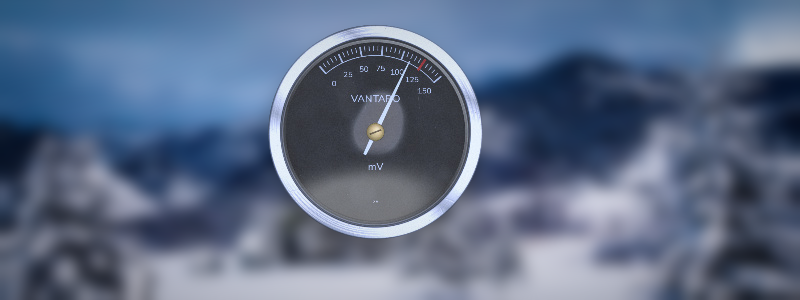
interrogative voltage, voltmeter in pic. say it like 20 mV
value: 110 mV
